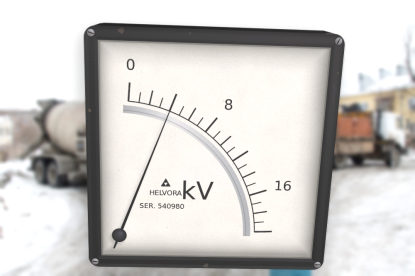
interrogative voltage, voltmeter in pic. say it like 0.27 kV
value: 4 kV
